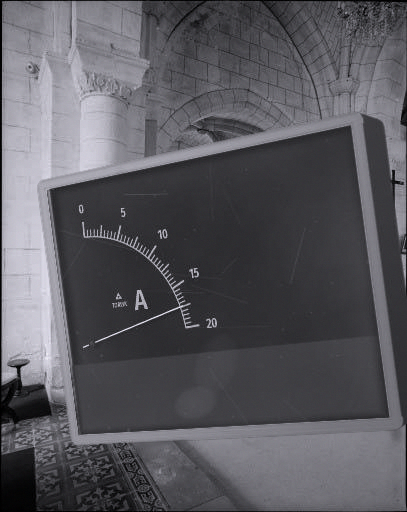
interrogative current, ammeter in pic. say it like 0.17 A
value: 17.5 A
